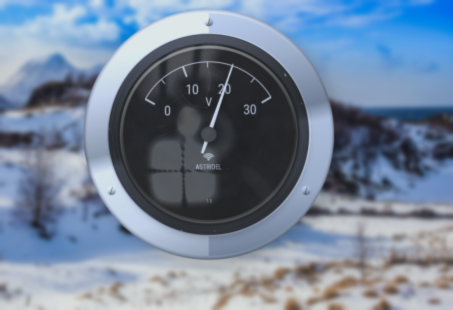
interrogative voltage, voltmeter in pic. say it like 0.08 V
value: 20 V
